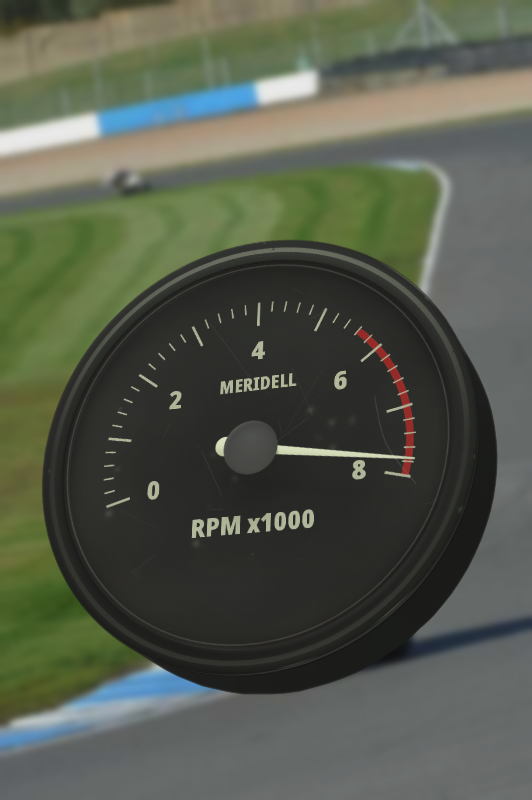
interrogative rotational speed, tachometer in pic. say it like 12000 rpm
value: 7800 rpm
